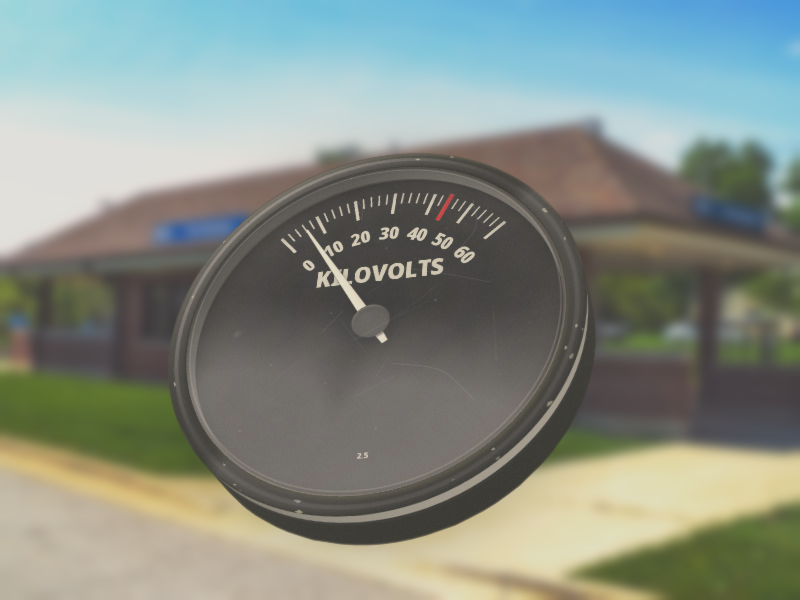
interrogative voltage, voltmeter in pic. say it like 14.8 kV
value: 6 kV
